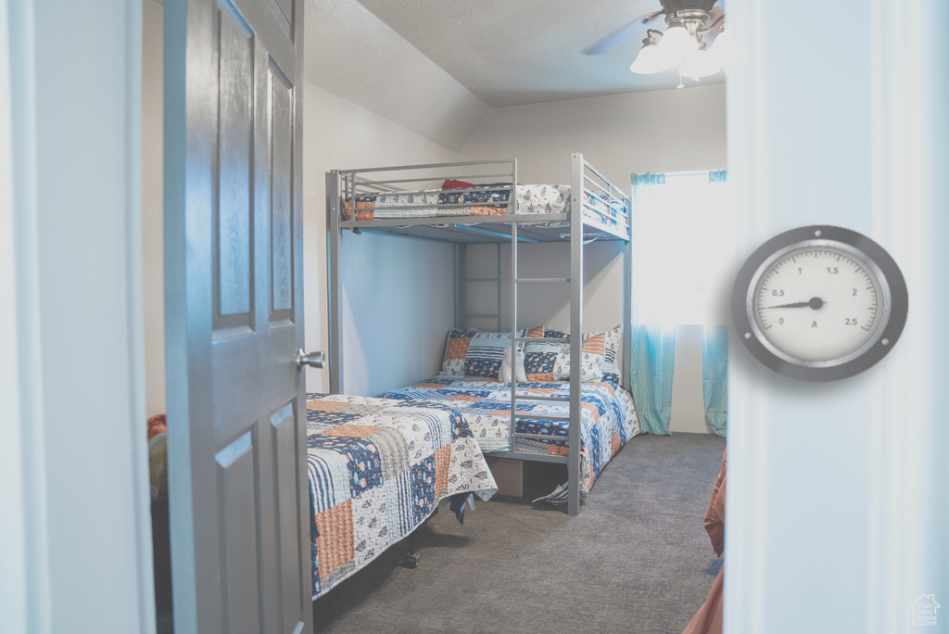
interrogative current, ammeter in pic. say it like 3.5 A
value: 0.25 A
